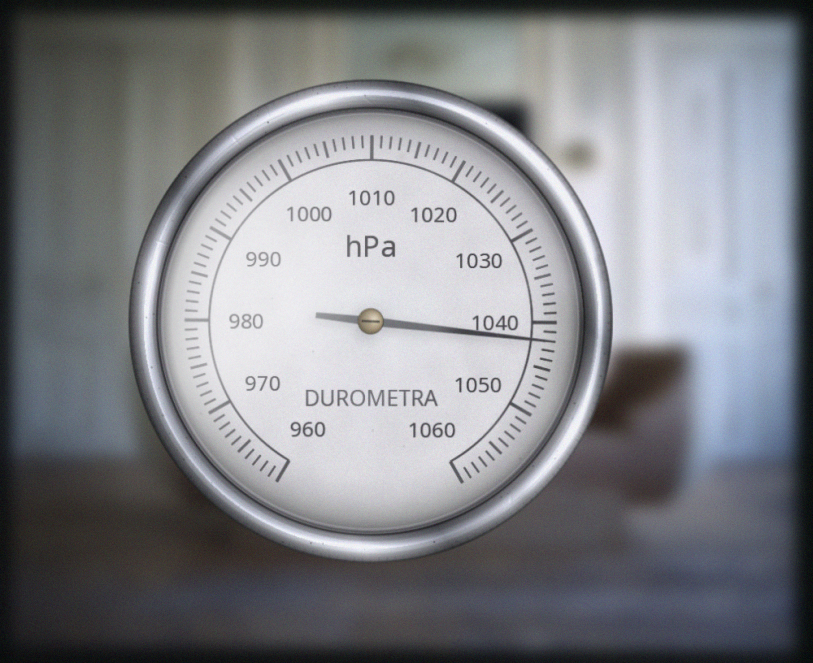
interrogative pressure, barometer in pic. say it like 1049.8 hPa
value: 1042 hPa
